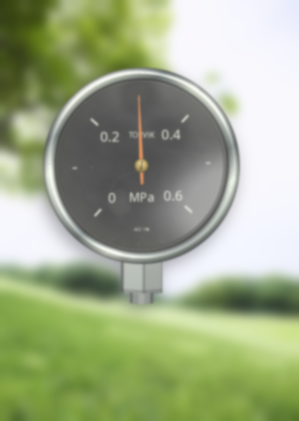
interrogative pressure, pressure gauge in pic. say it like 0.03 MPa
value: 0.3 MPa
